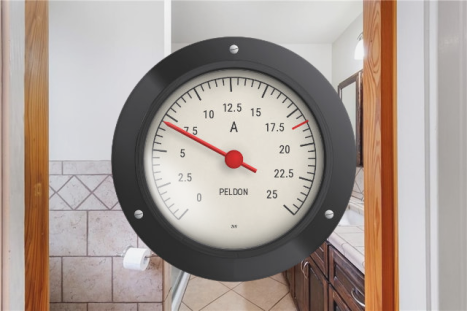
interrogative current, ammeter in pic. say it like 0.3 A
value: 7 A
